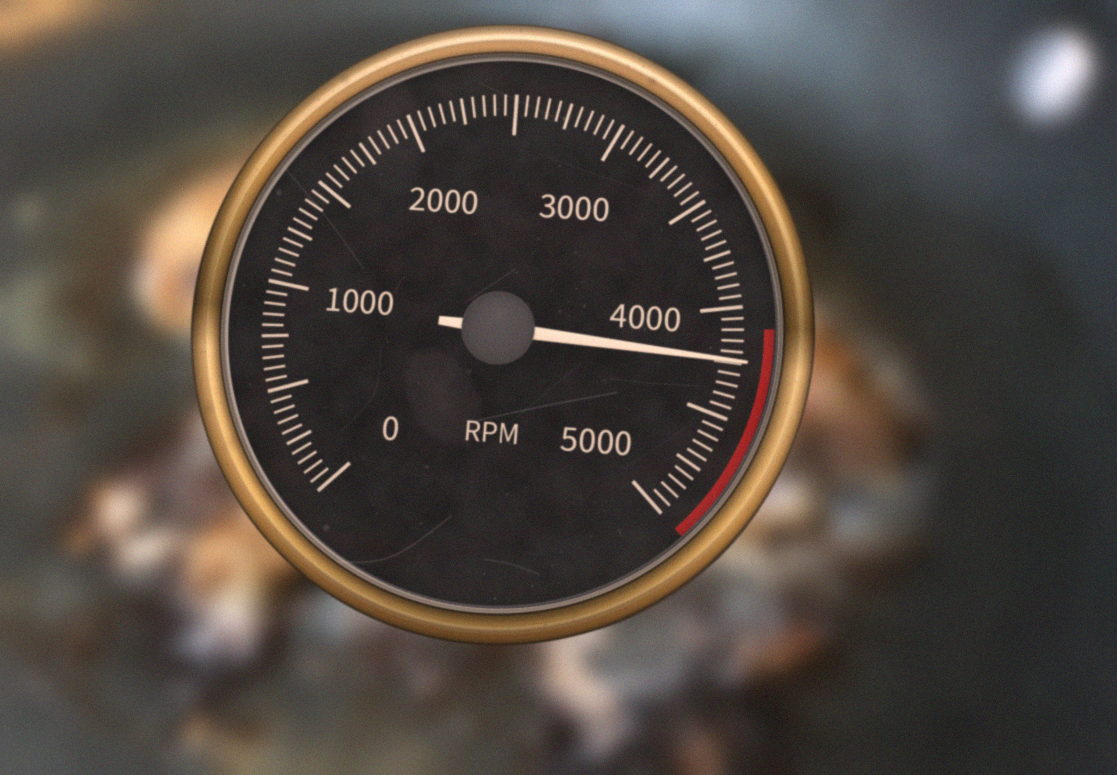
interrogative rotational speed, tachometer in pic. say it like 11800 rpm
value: 4250 rpm
